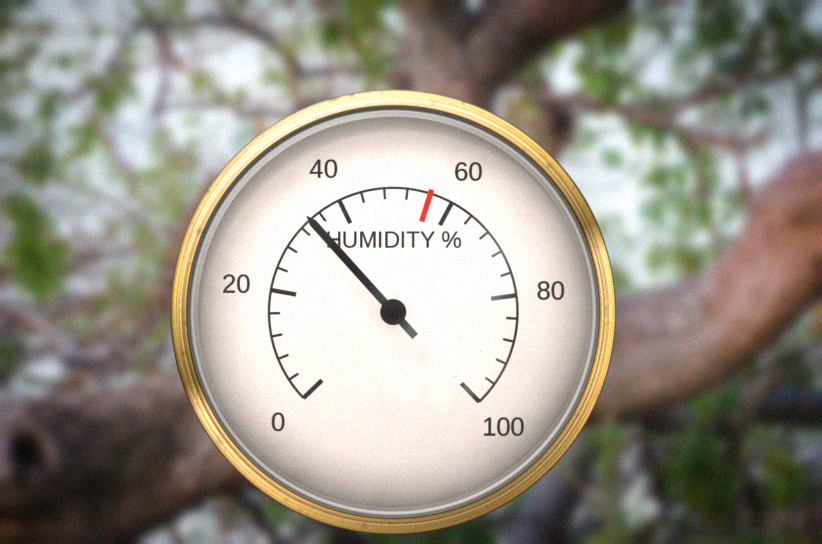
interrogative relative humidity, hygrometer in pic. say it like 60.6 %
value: 34 %
